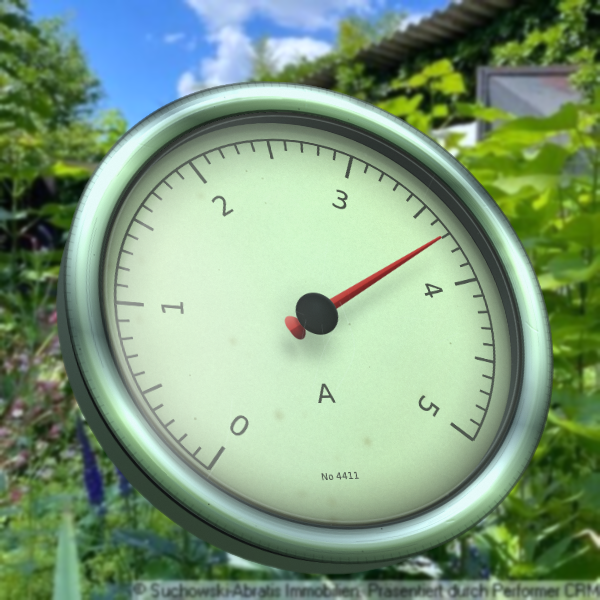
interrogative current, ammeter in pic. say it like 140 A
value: 3.7 A
